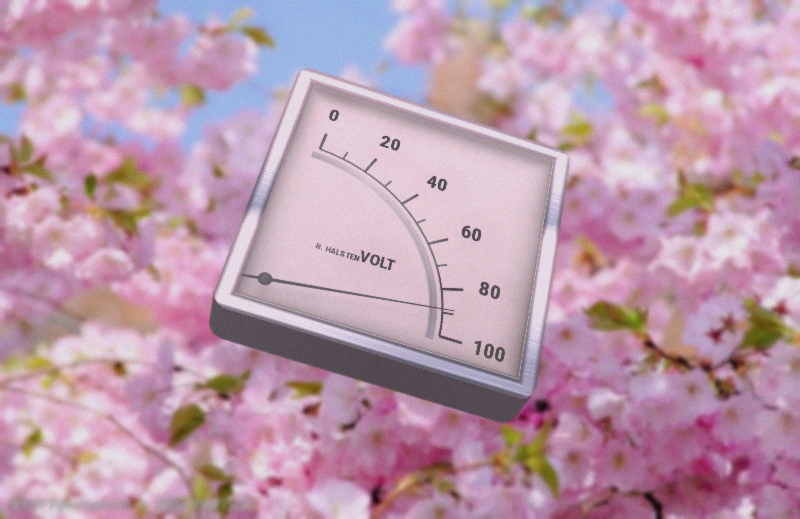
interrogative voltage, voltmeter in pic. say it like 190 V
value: 90 V
